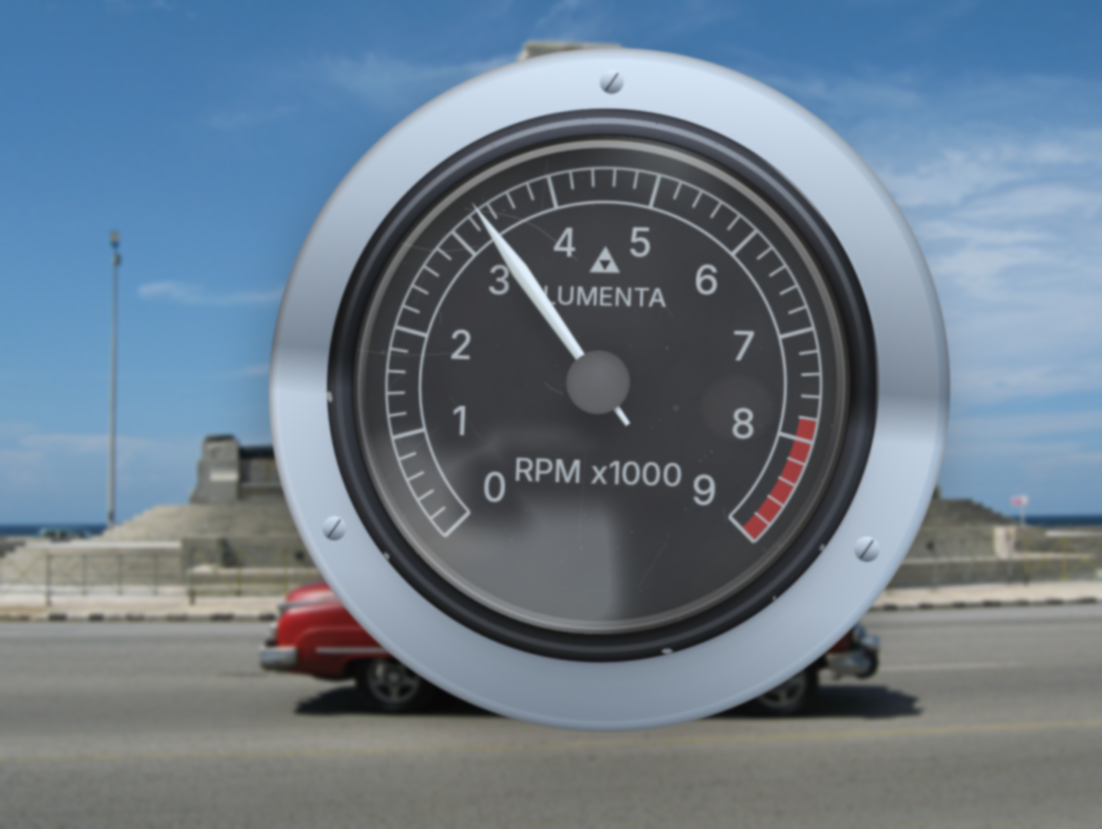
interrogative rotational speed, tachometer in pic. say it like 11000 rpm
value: 3300 rpm
